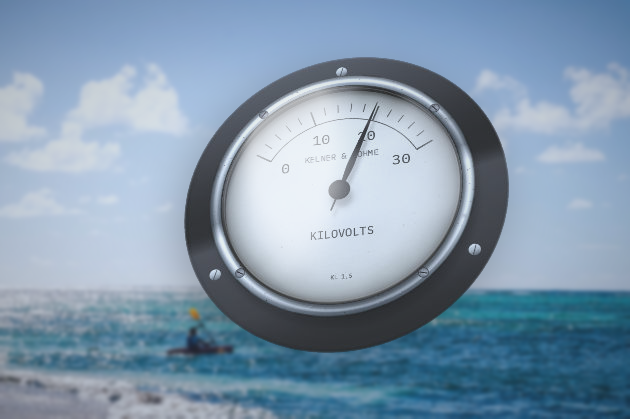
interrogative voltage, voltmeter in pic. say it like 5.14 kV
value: 20 kV
